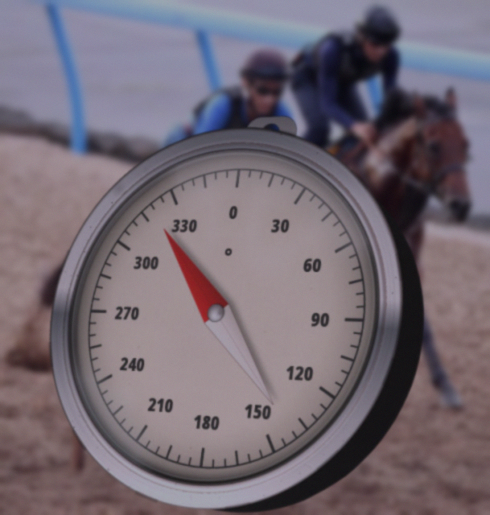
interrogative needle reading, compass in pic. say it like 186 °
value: 320 °
